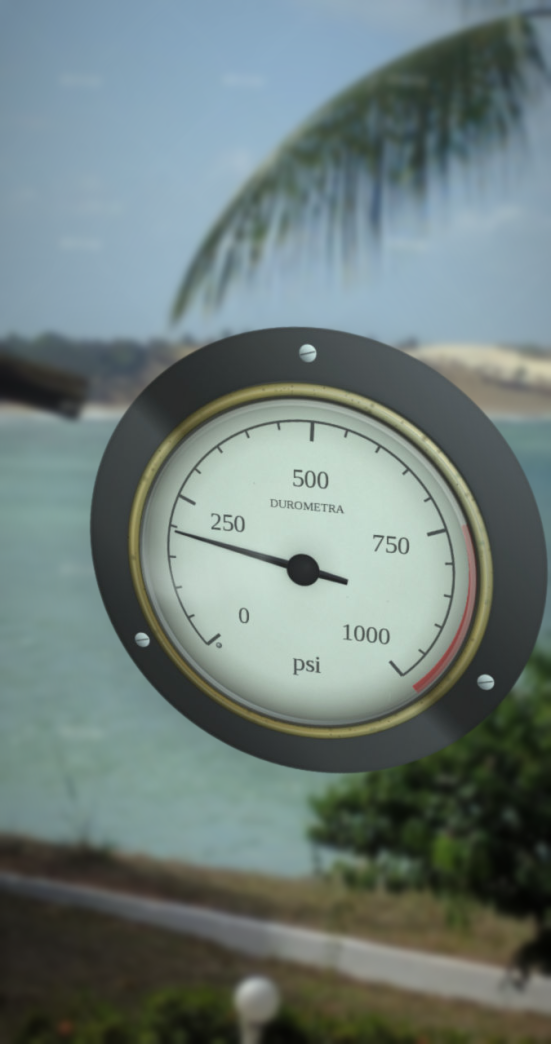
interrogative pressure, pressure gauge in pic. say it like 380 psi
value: 200 psi
